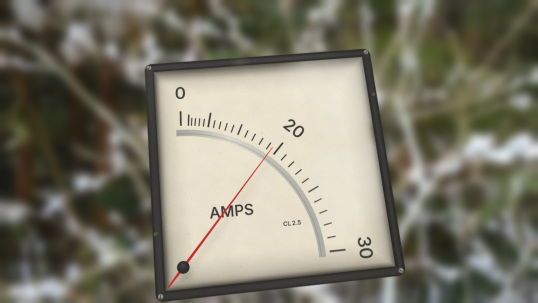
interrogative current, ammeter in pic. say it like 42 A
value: 19.5 A
